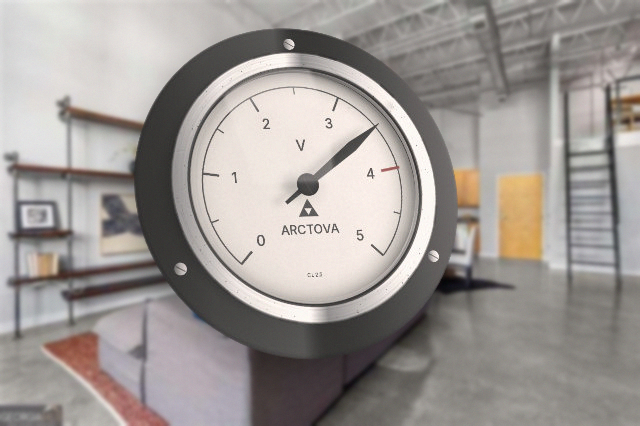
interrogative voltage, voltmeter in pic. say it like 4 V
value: 3.5 V
